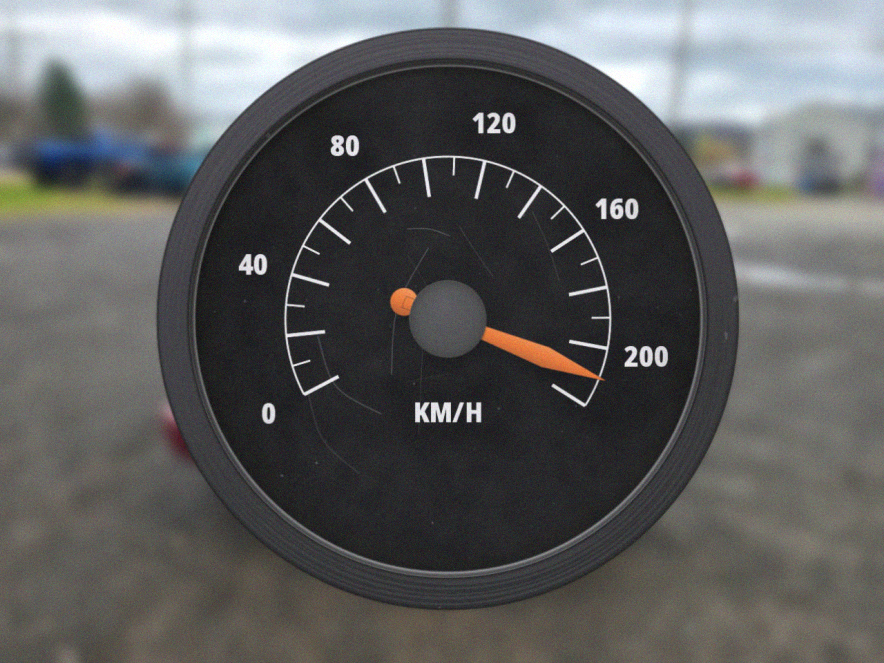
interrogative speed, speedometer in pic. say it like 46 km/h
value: 210 km/h
